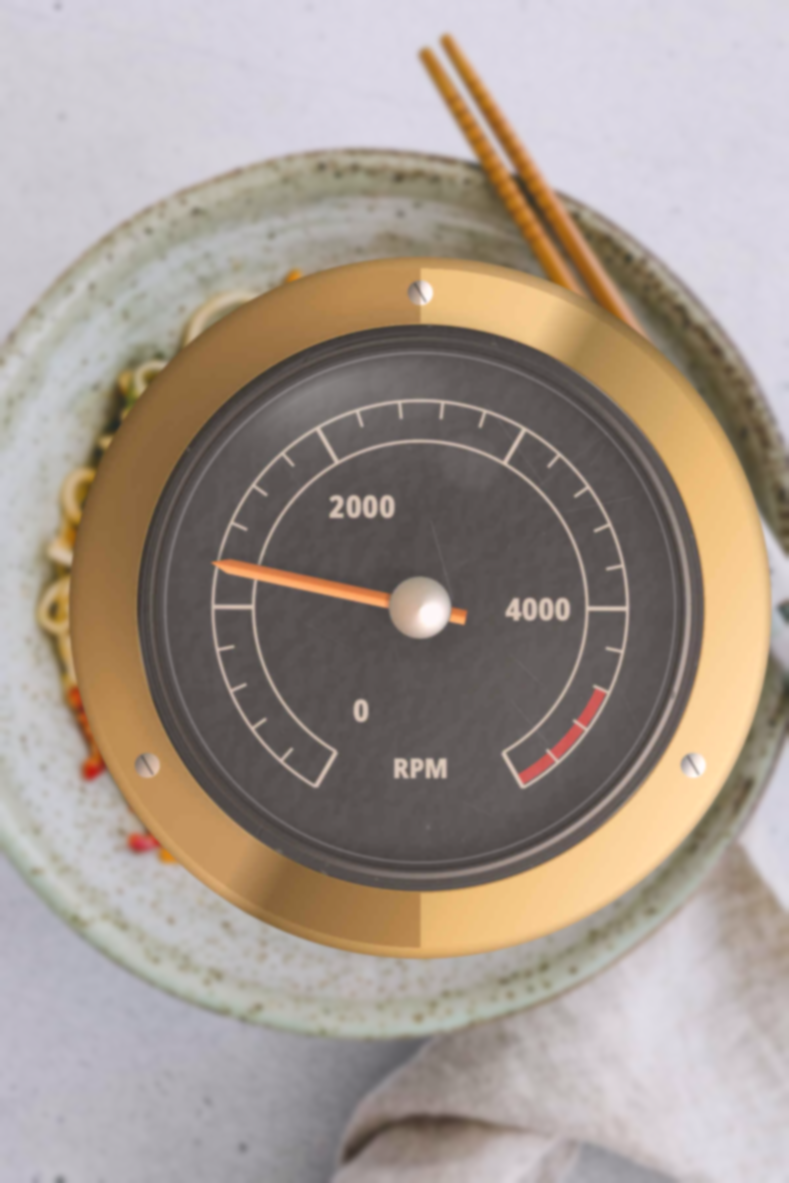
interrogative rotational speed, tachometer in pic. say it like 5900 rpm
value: 1200 rpm
